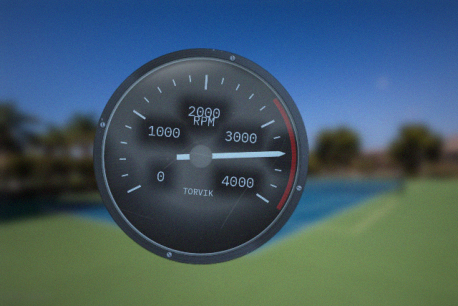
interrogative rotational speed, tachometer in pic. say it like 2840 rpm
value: 3400 rpm
